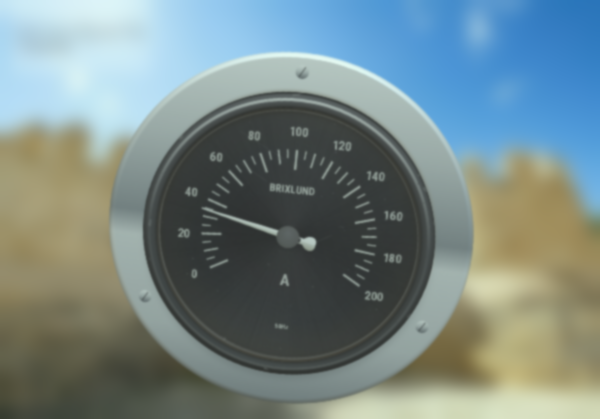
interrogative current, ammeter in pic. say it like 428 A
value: 35 A
